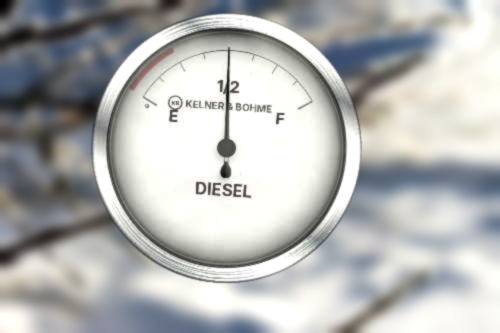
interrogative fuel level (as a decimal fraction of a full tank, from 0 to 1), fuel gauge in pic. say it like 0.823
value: 0.5
